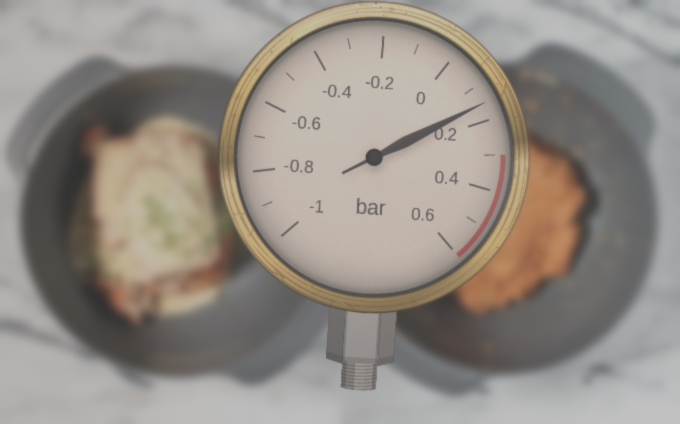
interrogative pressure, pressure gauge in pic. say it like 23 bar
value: 0.15 bar
